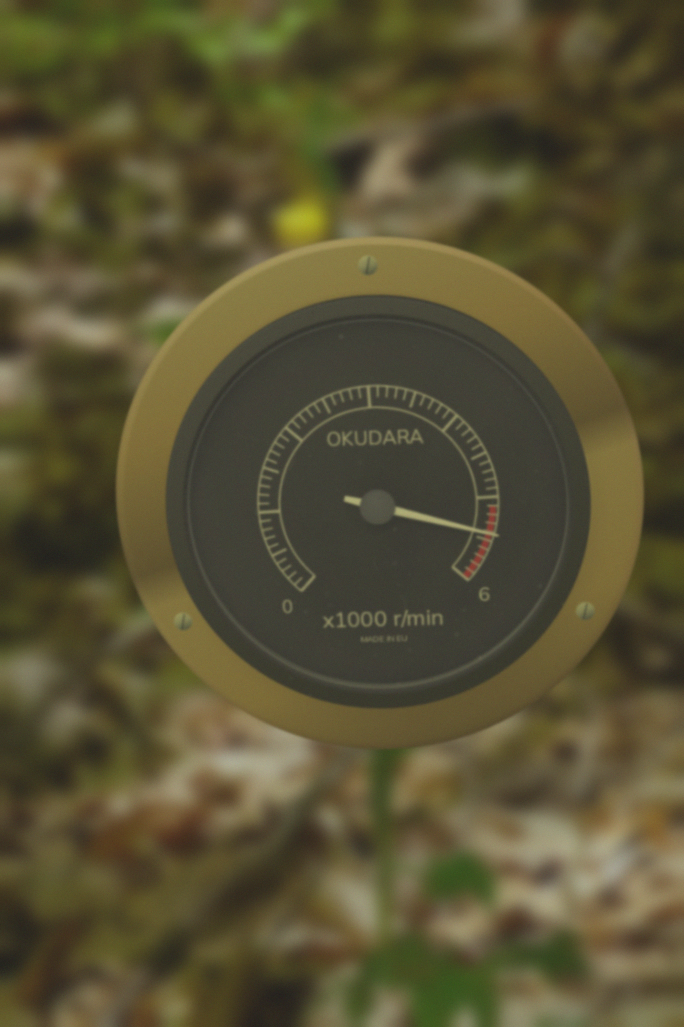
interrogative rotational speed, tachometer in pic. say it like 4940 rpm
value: 5400 rpm
